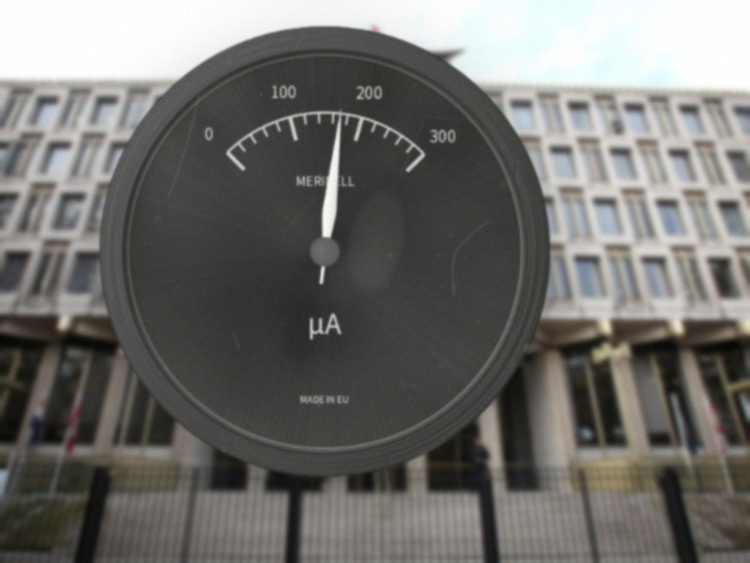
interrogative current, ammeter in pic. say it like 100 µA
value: 170 µA
